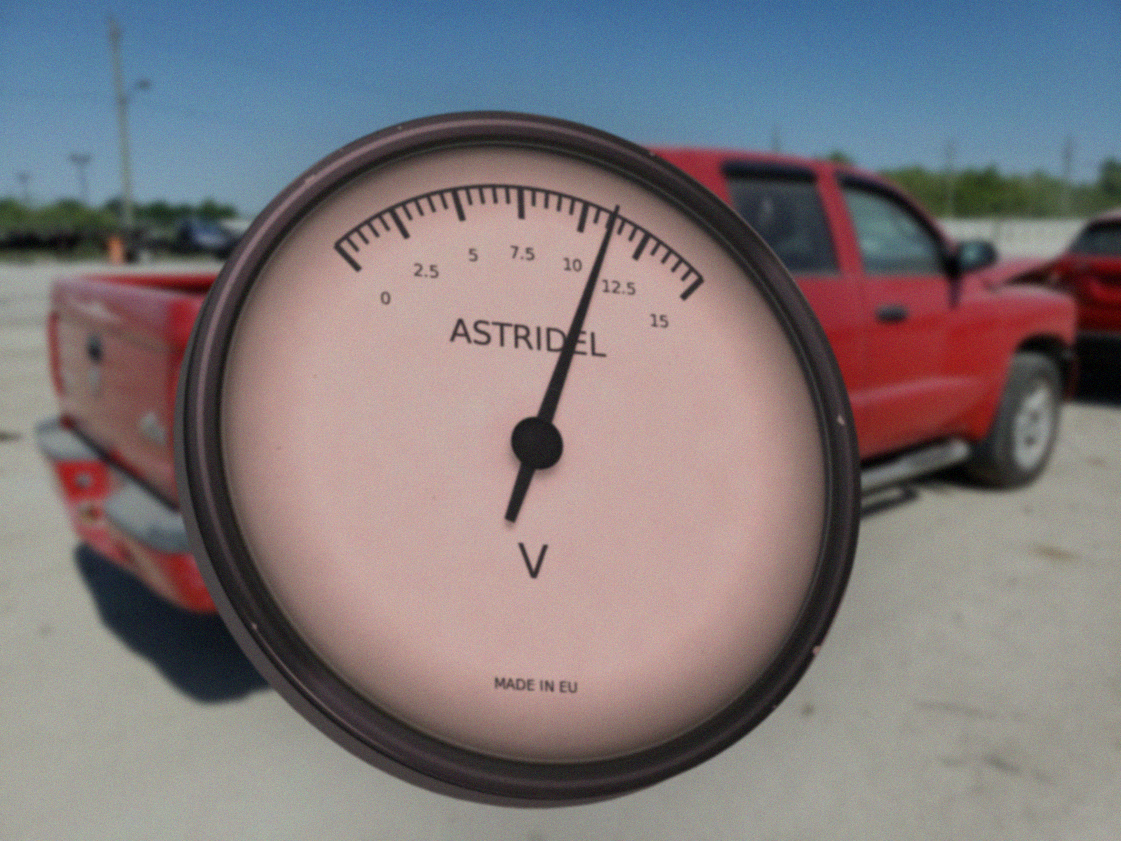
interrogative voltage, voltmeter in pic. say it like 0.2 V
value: 11 V
